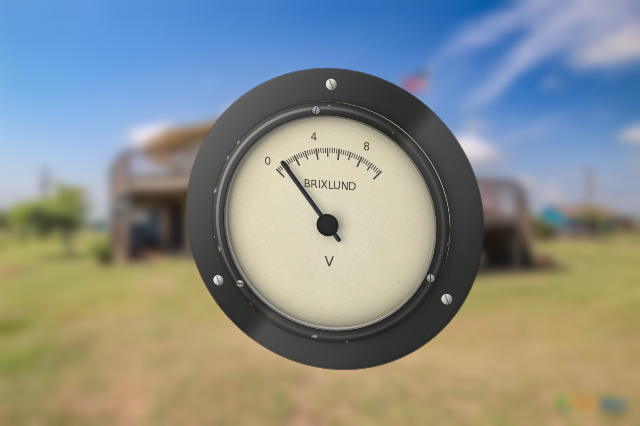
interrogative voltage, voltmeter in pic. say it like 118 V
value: 1 V
